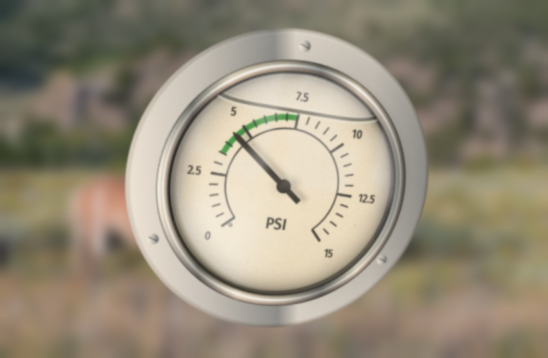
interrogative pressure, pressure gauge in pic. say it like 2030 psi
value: 4.5 psi
